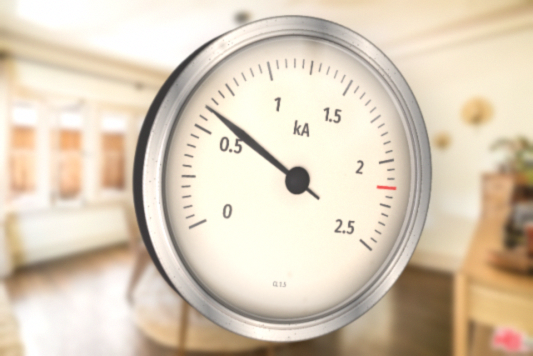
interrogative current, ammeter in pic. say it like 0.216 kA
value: 0.6 kA
